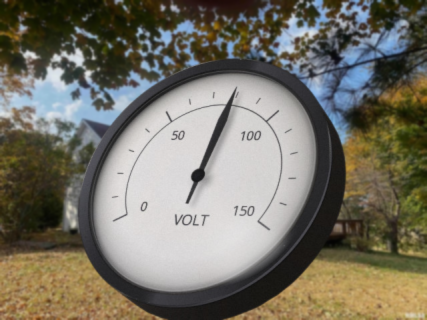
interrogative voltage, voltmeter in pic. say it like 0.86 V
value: 80 V
